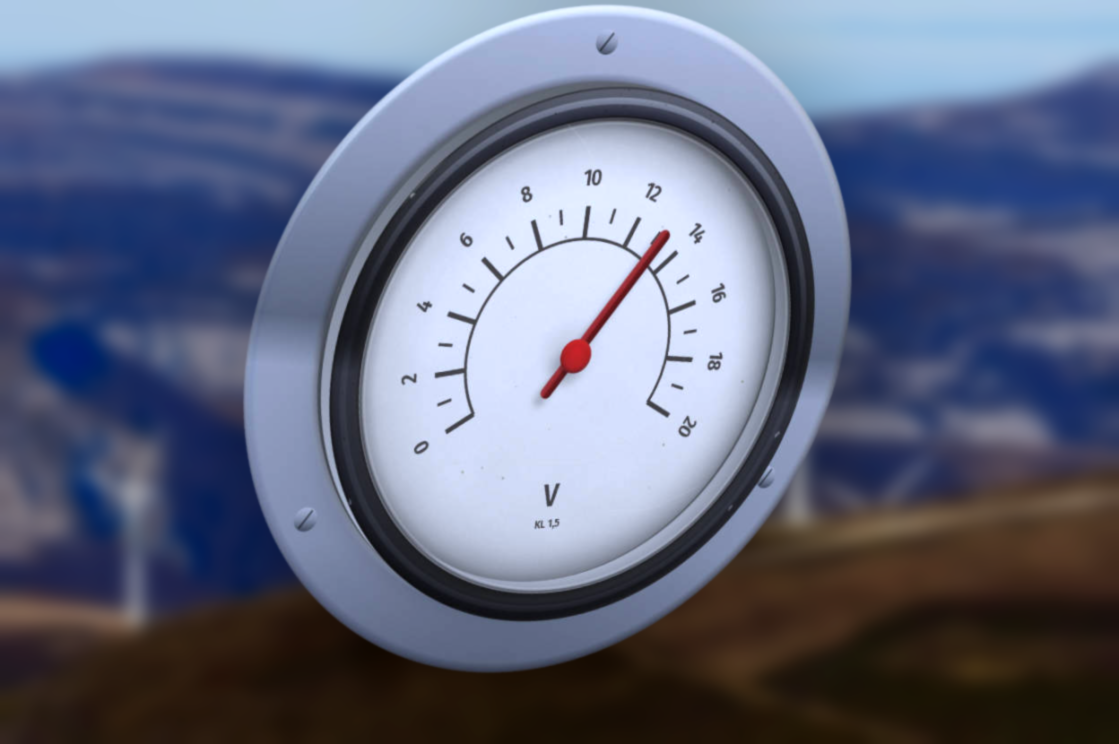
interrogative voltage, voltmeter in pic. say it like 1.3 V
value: 13 V
